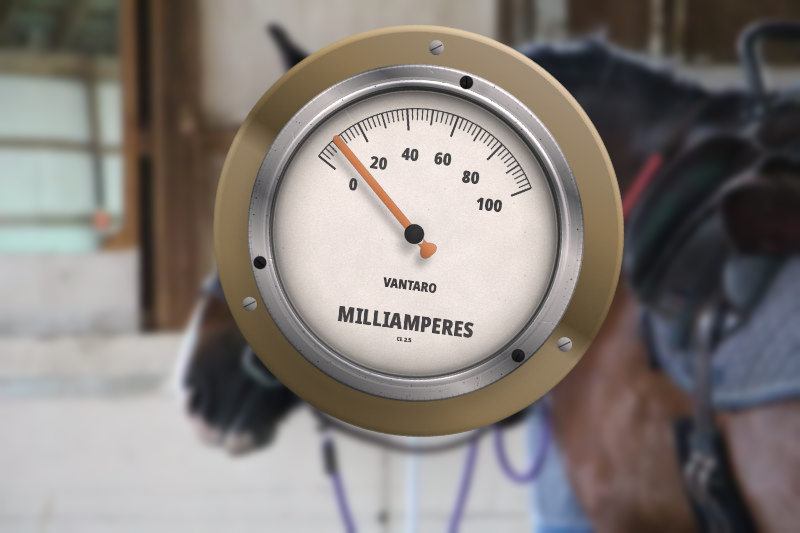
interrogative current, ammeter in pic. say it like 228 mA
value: 10 mA
